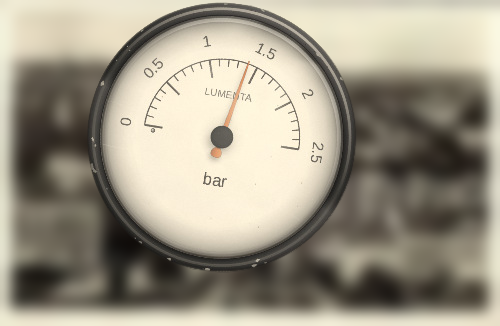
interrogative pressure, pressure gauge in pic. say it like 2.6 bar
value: 1.4 bar
